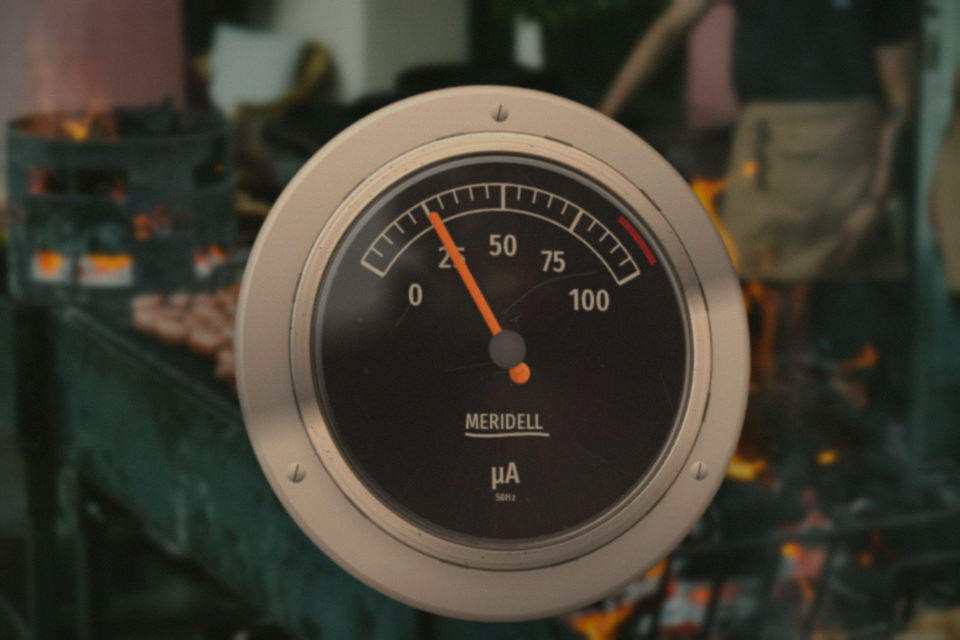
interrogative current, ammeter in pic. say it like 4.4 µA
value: 25 µA
